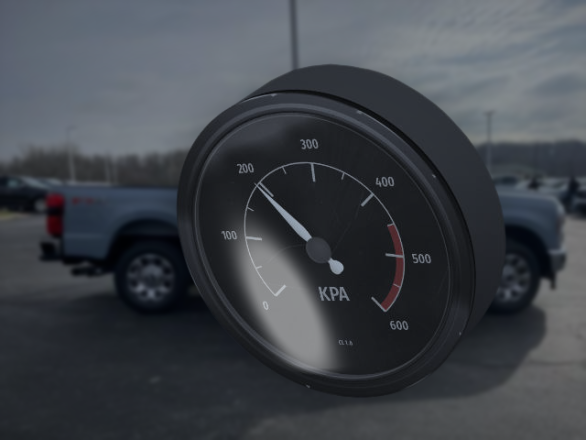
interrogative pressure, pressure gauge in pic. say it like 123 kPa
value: 200 kPa
